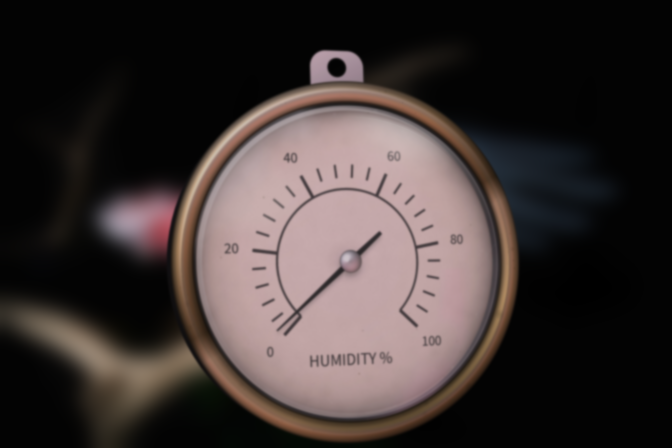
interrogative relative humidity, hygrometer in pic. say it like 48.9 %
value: 2 %
